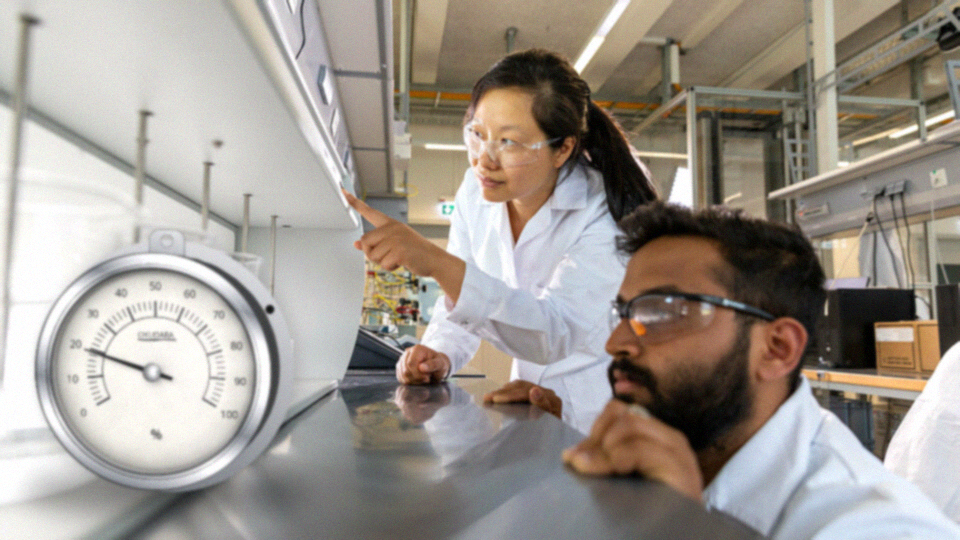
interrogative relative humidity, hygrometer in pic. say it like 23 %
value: 20 %
